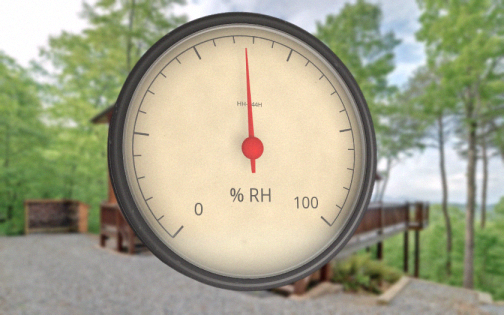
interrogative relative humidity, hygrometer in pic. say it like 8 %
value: 50 %
